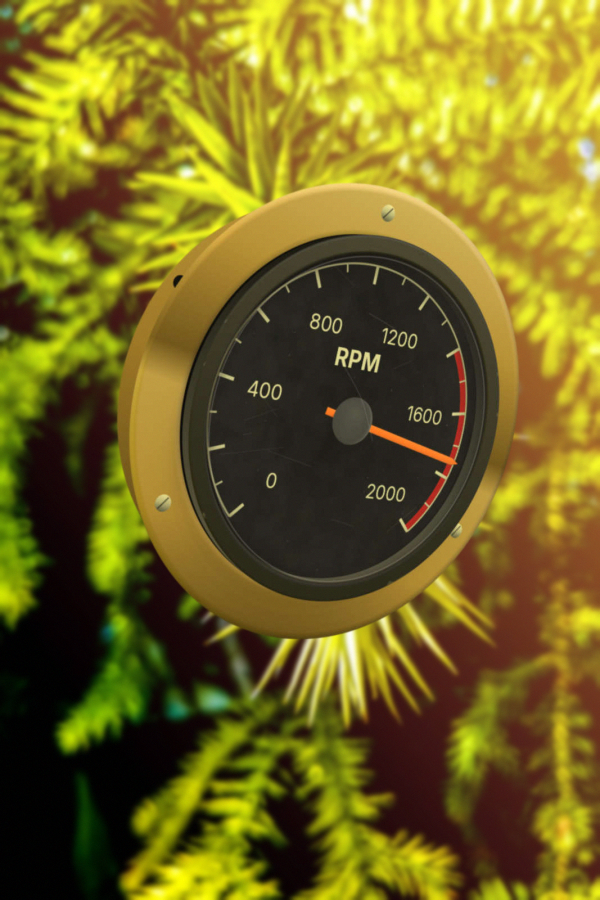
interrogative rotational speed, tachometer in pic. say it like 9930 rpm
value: 1750 rpm
